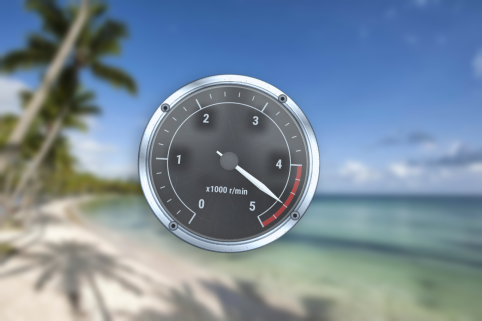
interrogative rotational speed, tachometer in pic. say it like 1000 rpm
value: 4600 rpm
